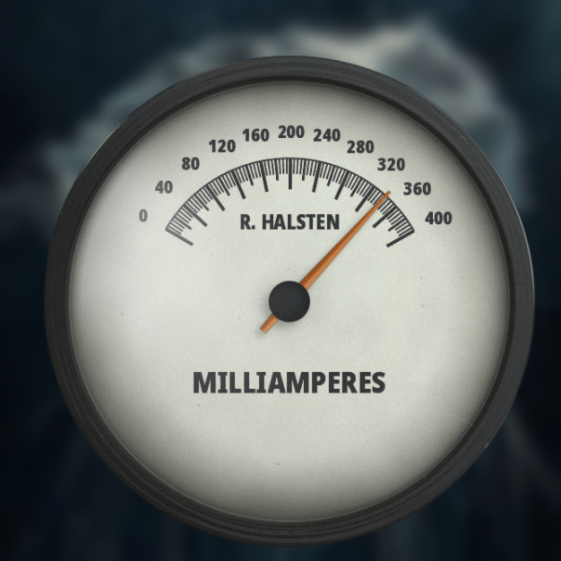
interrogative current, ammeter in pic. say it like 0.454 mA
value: 340 mA
